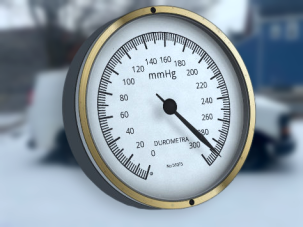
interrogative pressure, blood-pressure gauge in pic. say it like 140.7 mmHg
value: 290 mmHg
